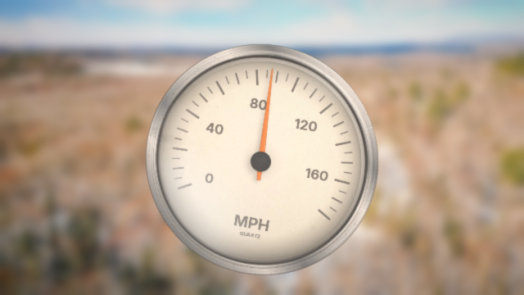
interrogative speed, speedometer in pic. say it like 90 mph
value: 87.5 mph
